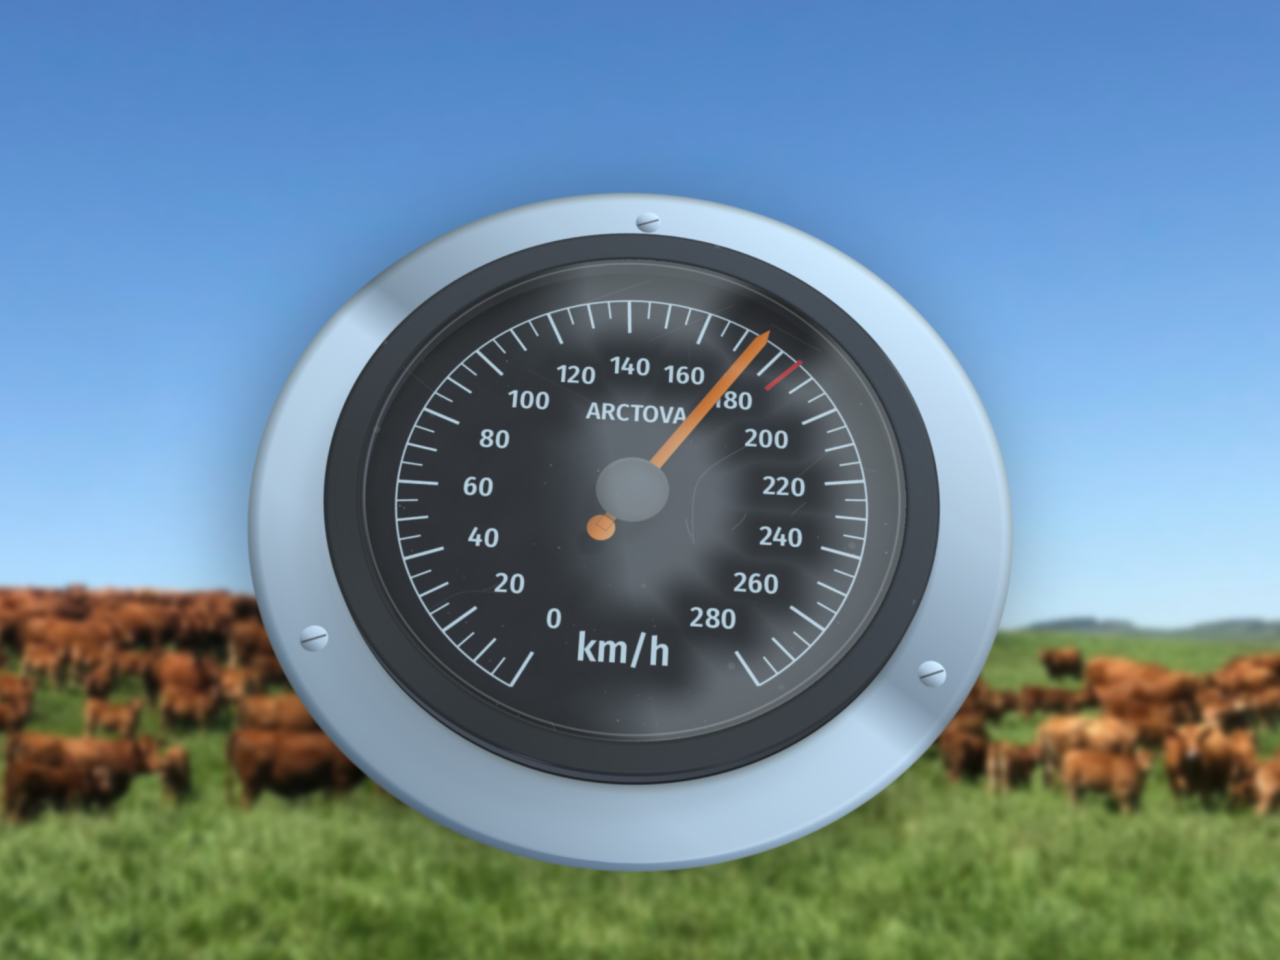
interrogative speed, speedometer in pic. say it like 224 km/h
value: 175 km/h
